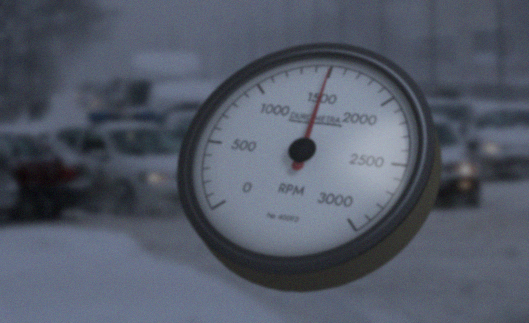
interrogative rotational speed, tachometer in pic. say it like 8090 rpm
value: 1500 rpm
